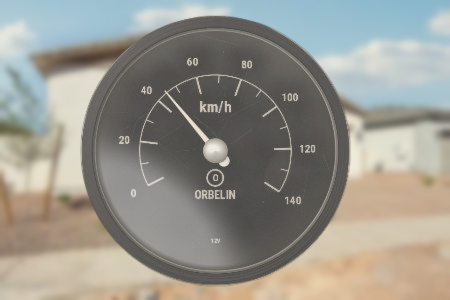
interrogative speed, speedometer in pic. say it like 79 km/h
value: 45 km/h
